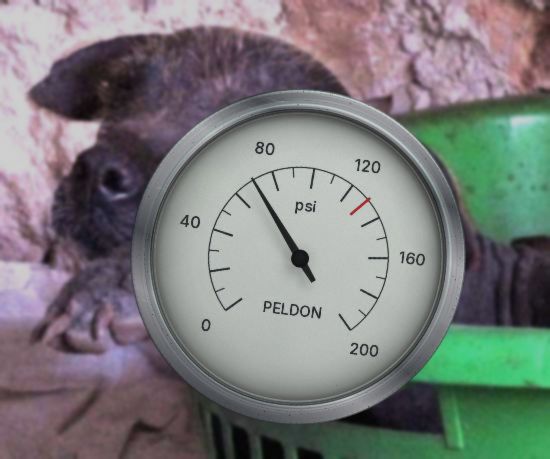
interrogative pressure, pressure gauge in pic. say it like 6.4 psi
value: 70 psi
